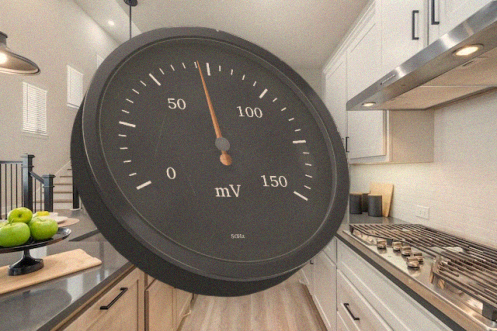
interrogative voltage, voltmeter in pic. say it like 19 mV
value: 70 mV
